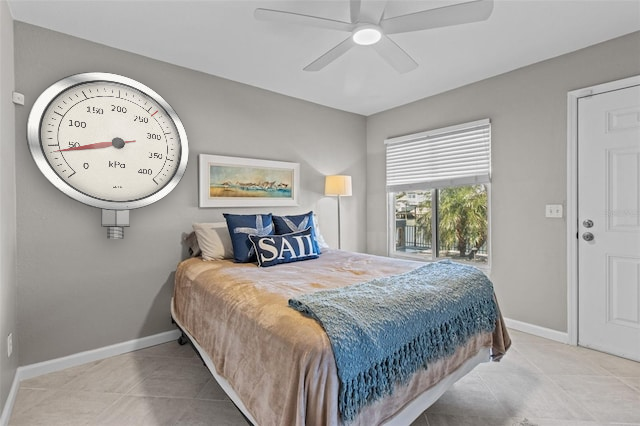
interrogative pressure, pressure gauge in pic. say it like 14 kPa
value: 40 kPa
